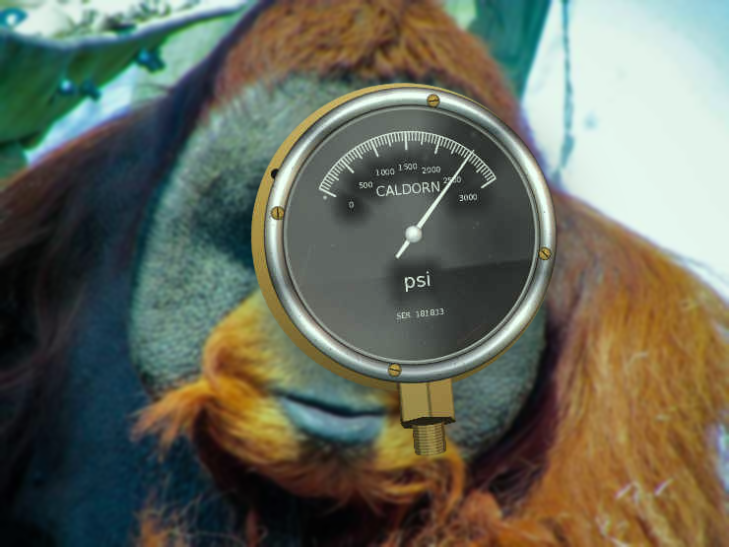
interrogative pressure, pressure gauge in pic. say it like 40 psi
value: 2500 psi
